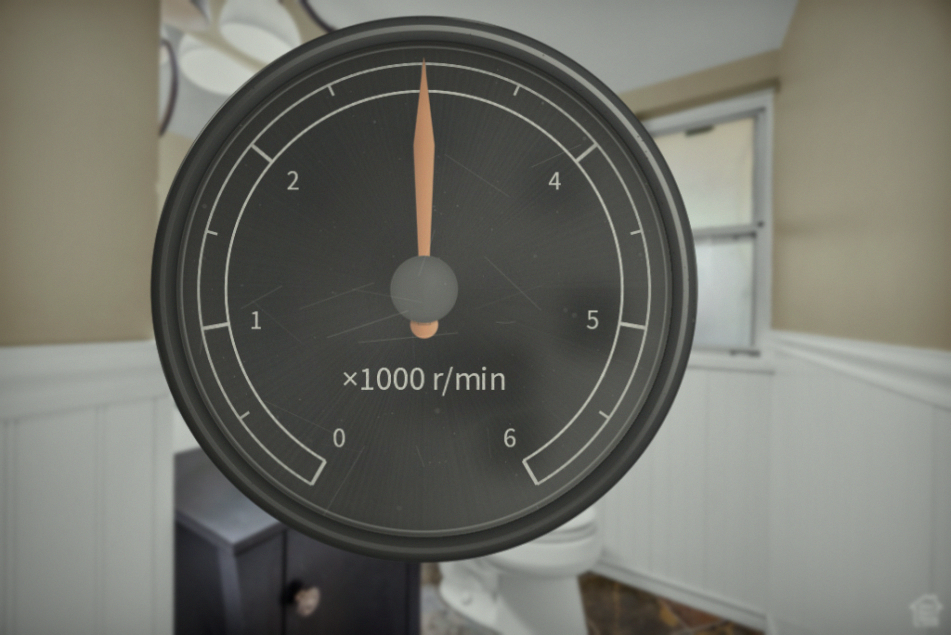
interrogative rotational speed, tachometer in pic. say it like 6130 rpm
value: 3000 rpm
